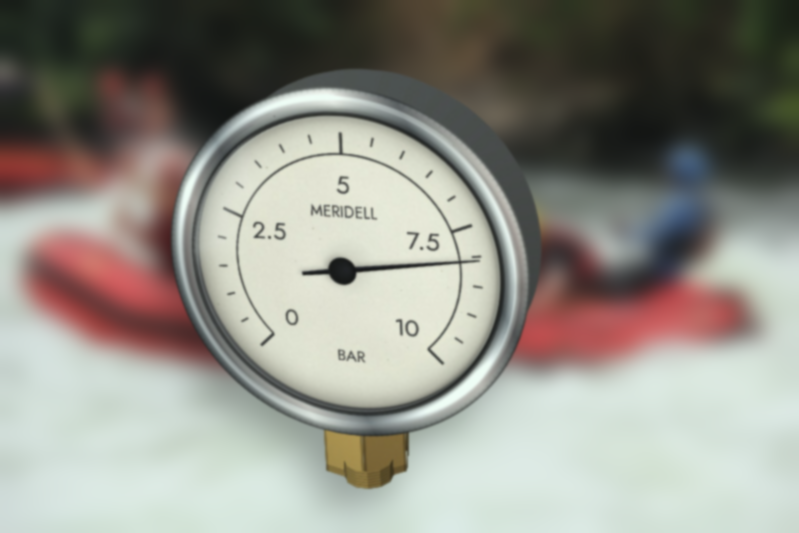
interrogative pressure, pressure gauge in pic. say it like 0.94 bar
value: 8 bar
